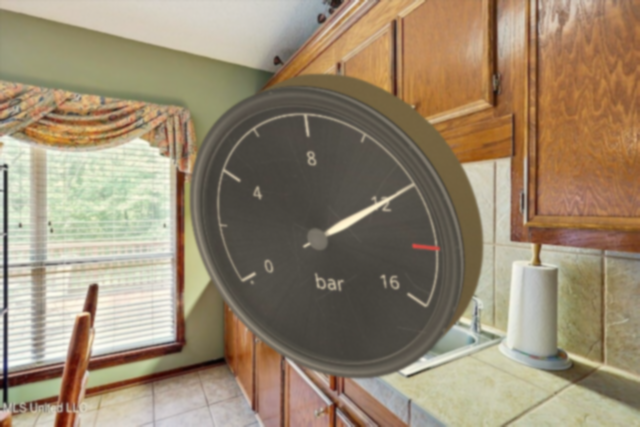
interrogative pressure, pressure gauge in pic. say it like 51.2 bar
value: 12 bar
